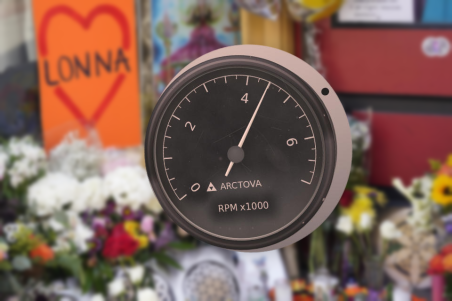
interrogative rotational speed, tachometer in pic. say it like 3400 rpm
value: 4500 rpm
